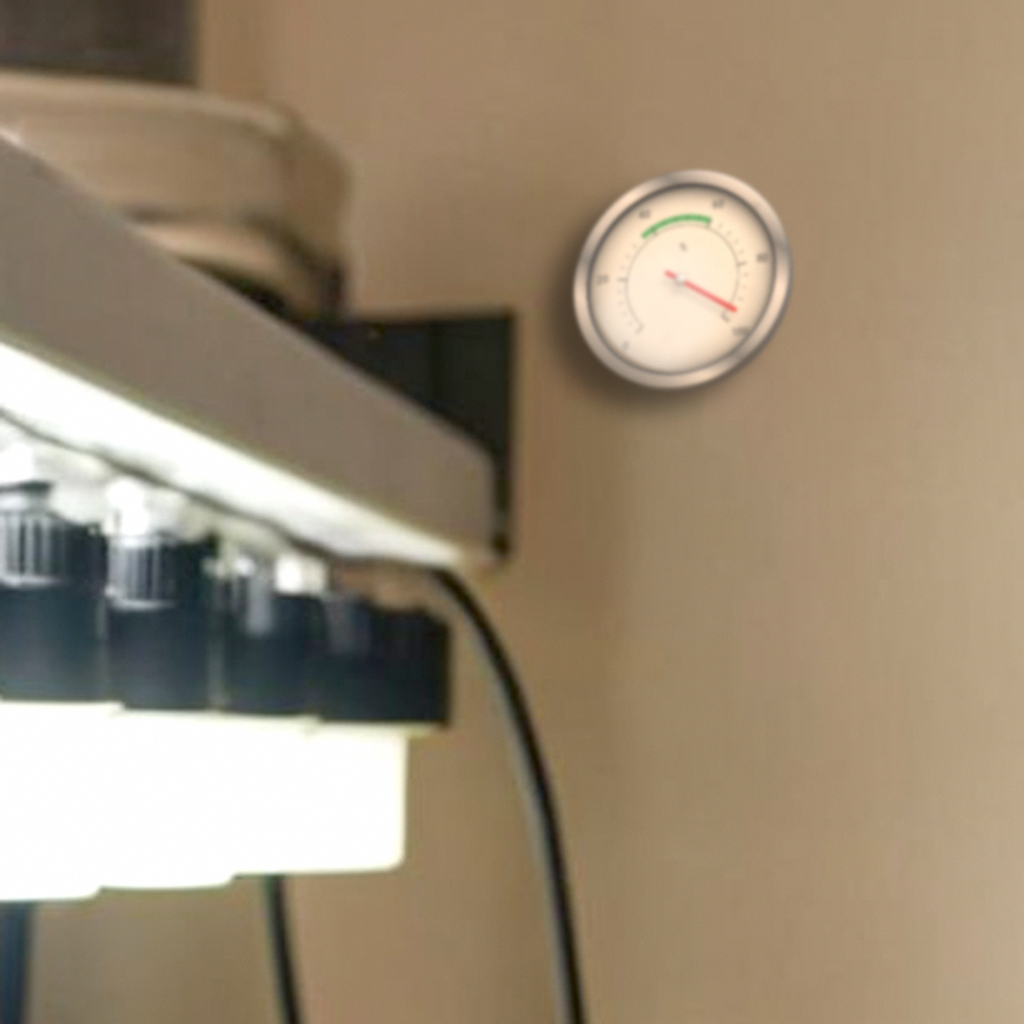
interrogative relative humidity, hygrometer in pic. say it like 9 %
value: 96 %
